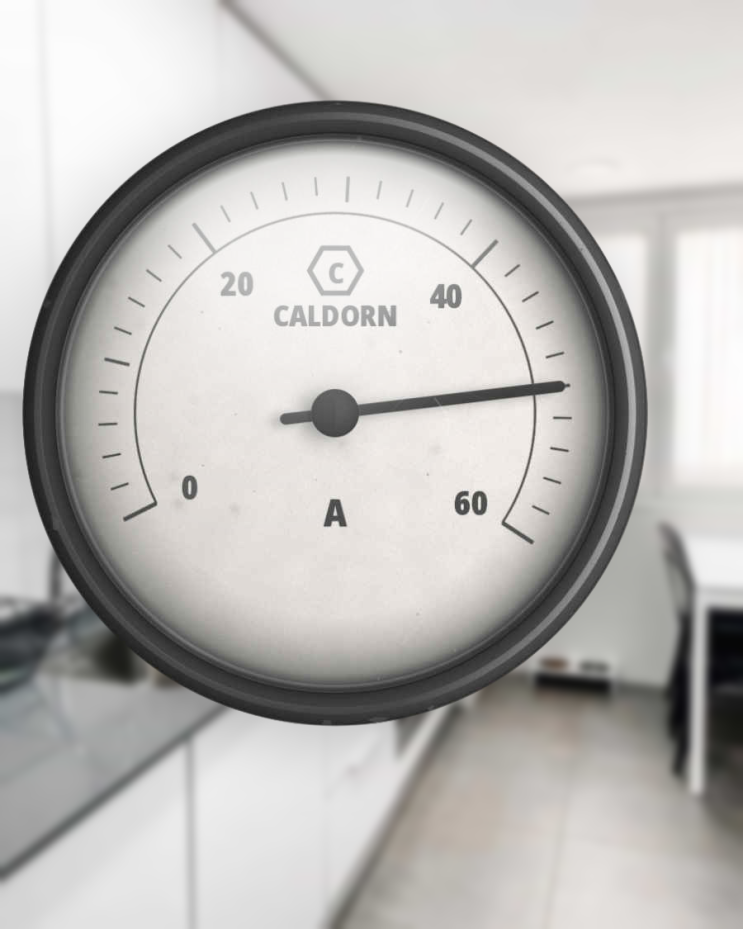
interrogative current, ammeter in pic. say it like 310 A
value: 50 A
